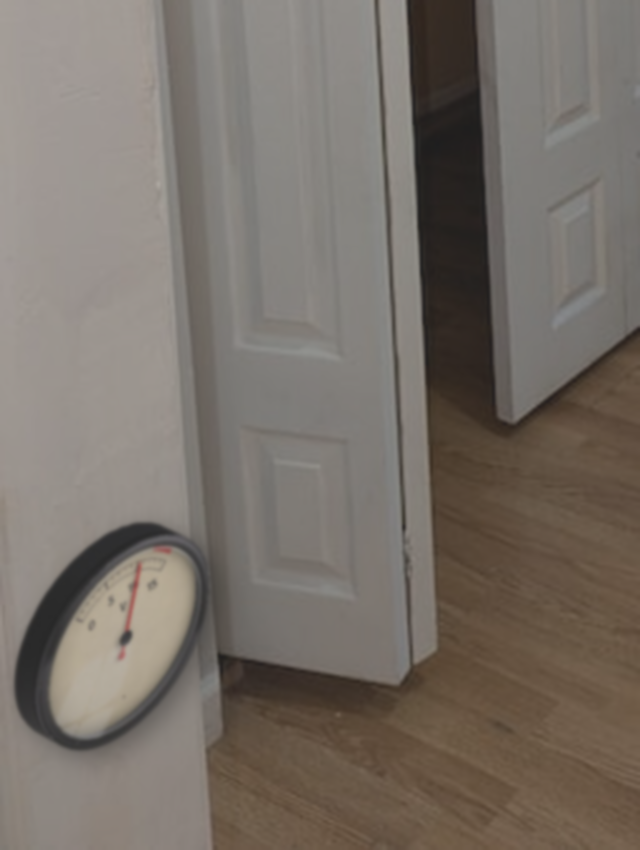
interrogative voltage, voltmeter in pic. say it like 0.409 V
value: 10 V
